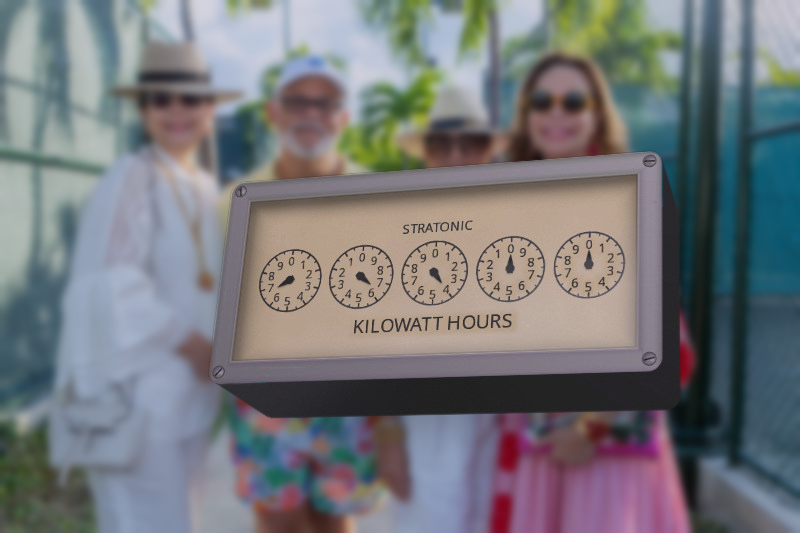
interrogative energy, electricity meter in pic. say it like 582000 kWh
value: 66400 kWh
